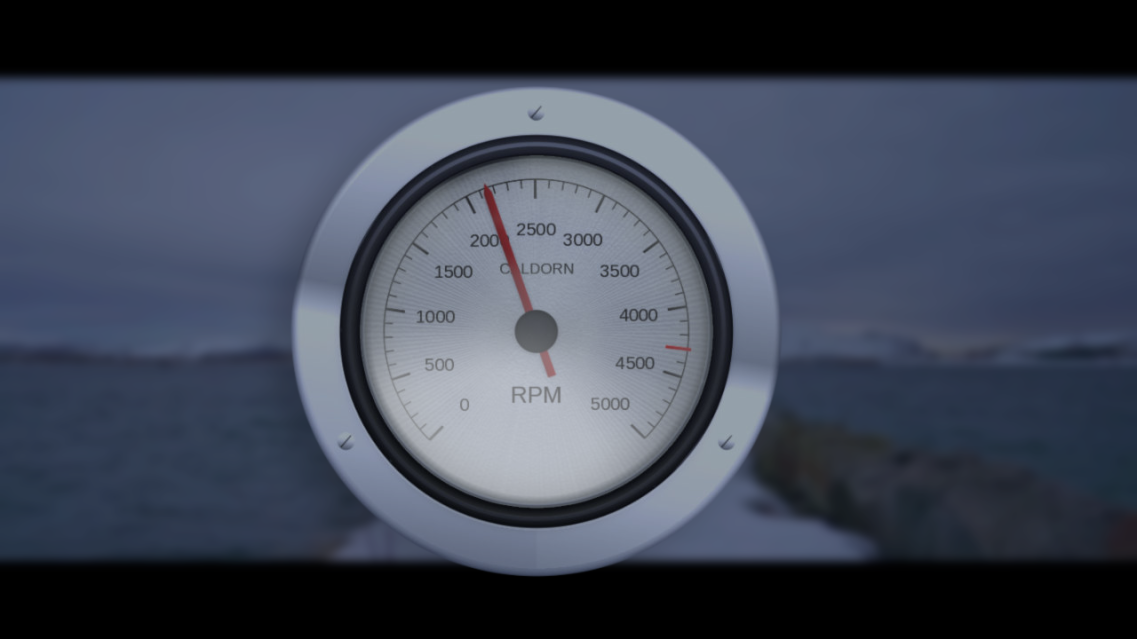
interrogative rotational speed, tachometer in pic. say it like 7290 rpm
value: 2150 rpm
